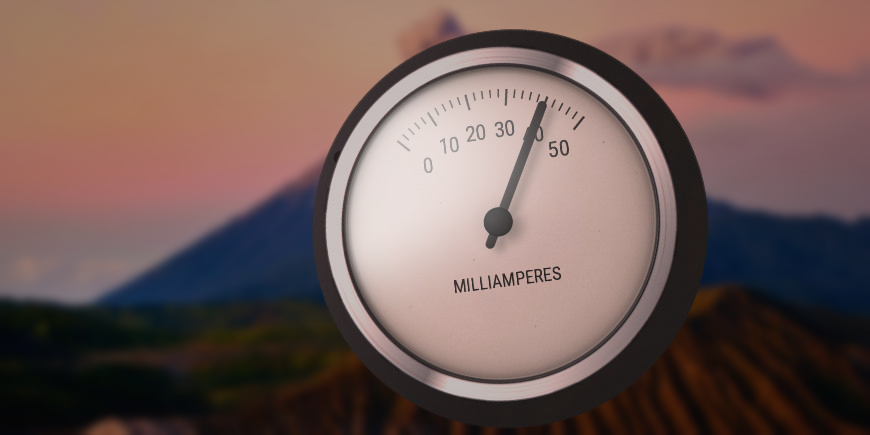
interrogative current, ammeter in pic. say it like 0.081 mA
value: 40 mA
